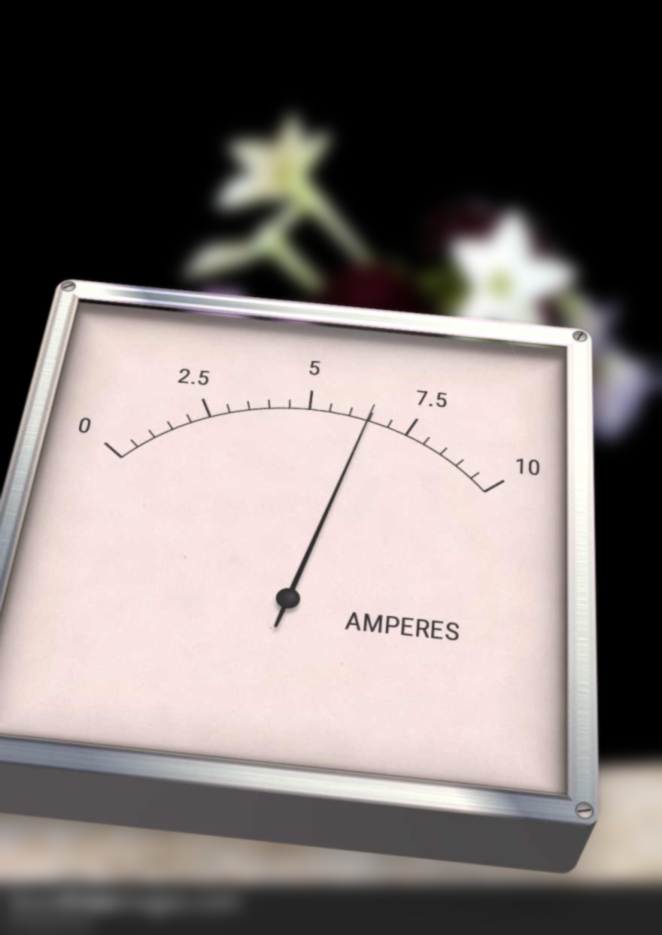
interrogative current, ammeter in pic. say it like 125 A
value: 6.5 A
